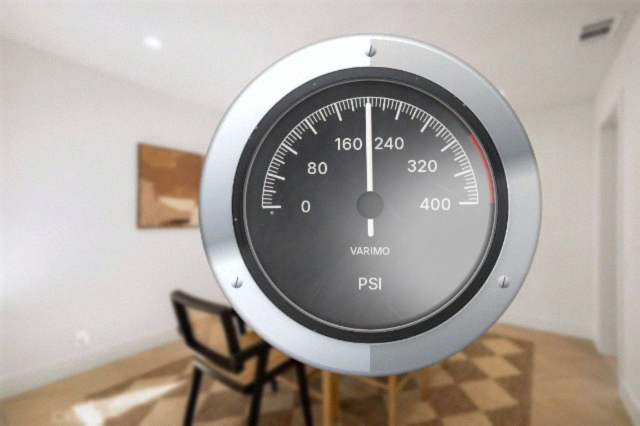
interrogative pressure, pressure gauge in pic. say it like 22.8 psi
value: 200 psi
